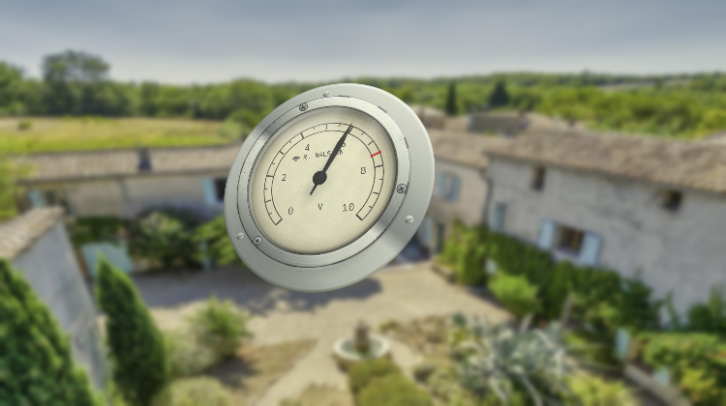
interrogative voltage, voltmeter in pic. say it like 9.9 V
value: 6 V
